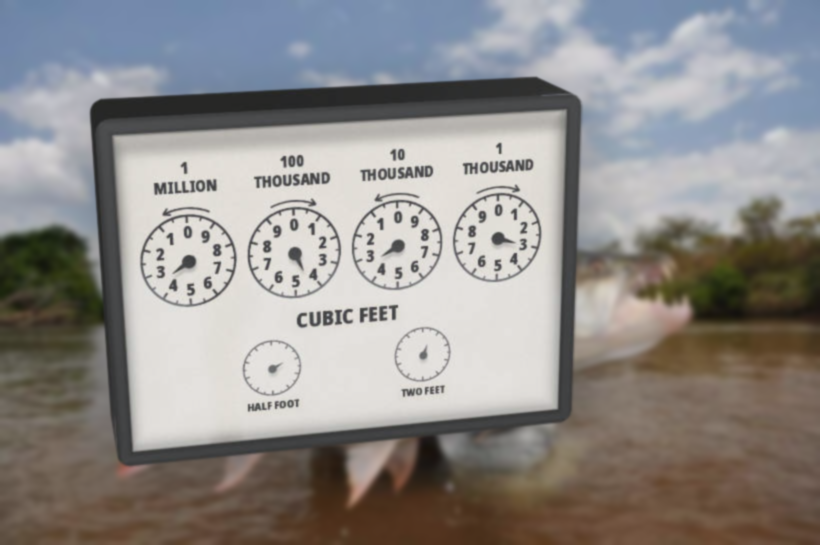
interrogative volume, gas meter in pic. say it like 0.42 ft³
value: 343300 ft³
